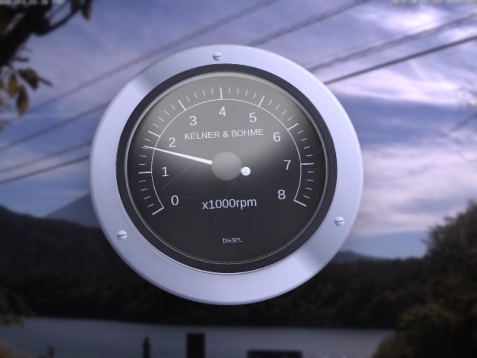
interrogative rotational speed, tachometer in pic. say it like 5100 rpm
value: 1600 rpm
